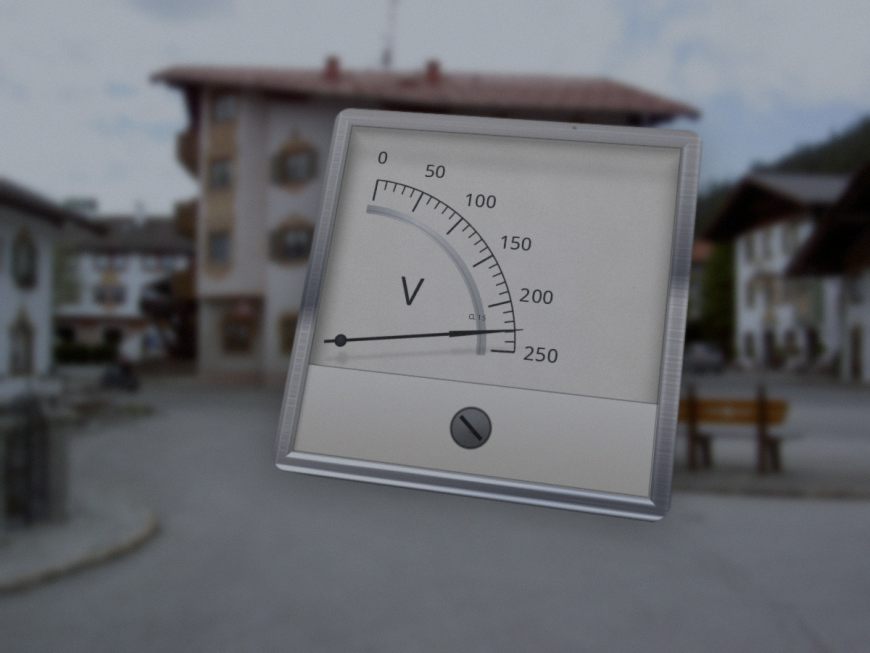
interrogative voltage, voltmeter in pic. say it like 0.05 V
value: 230 V
